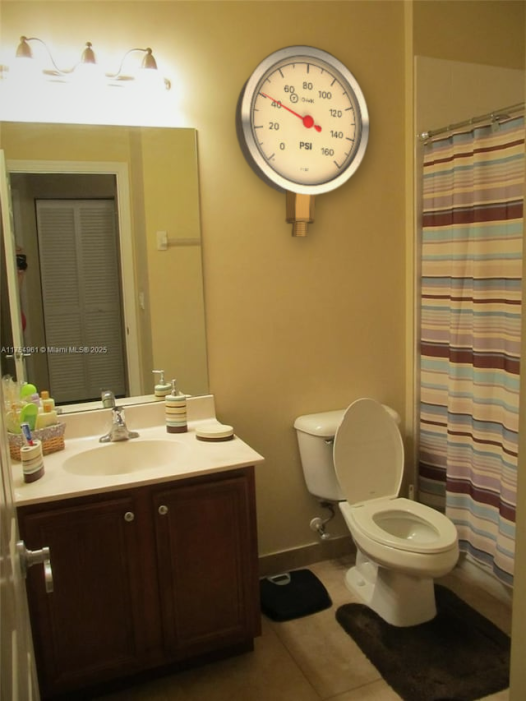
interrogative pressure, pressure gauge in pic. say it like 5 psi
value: 40 psi
